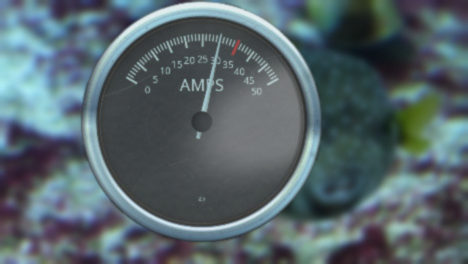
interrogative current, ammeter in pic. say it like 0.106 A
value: 30 A
